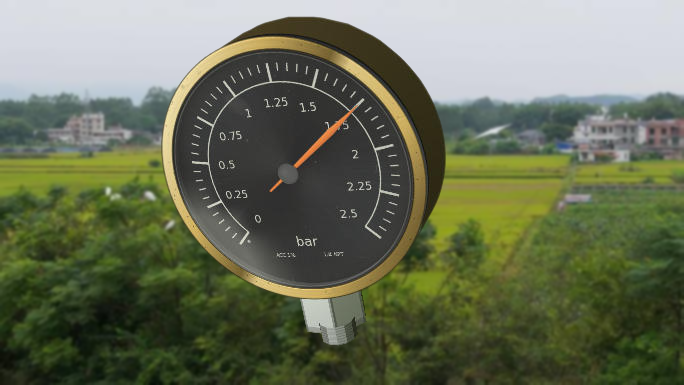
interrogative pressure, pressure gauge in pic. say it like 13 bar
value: 1.75 bar
